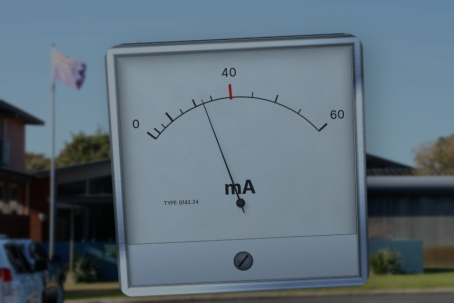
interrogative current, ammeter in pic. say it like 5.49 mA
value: 32.5 mA
